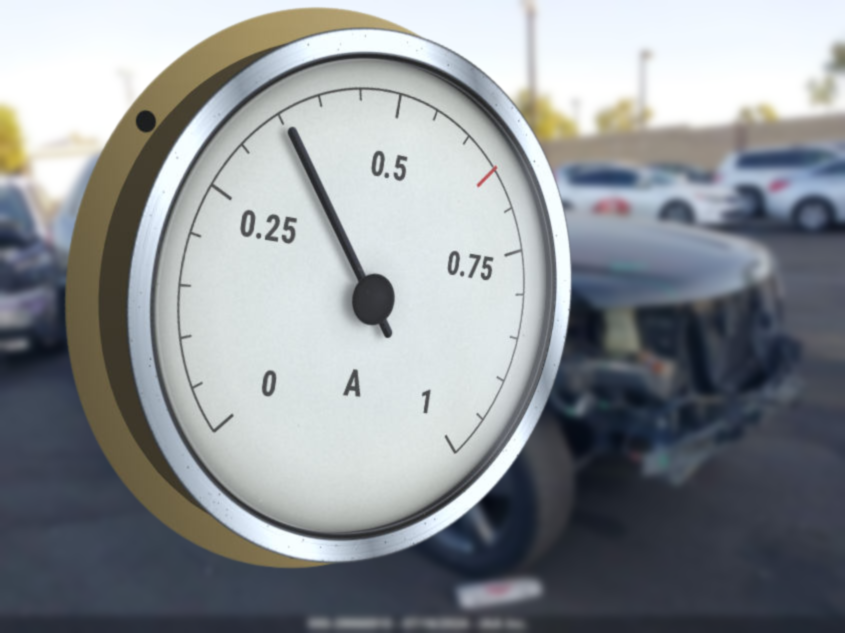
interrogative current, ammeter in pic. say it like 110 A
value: 0.35 A
